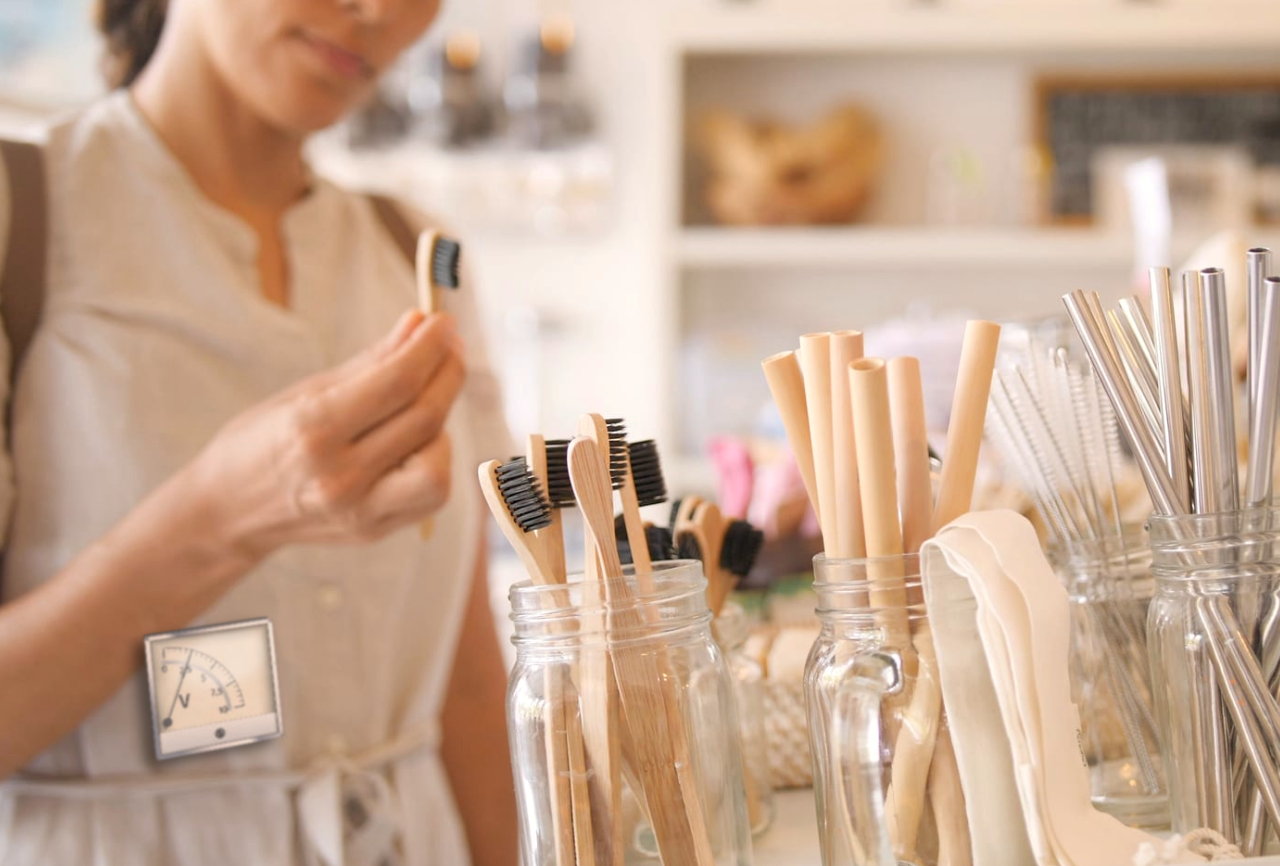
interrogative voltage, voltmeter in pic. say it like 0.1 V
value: 2.5 V
